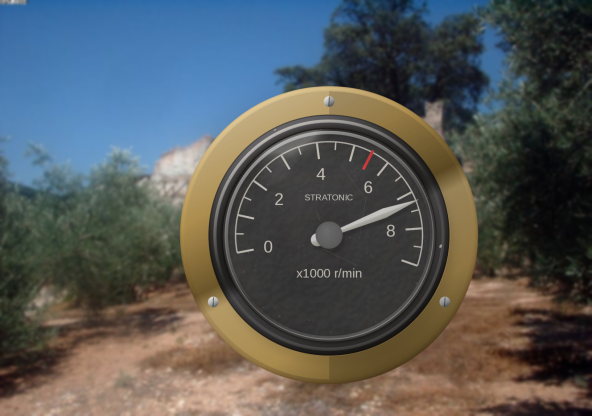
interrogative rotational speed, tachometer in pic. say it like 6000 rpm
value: 7250 rpm
